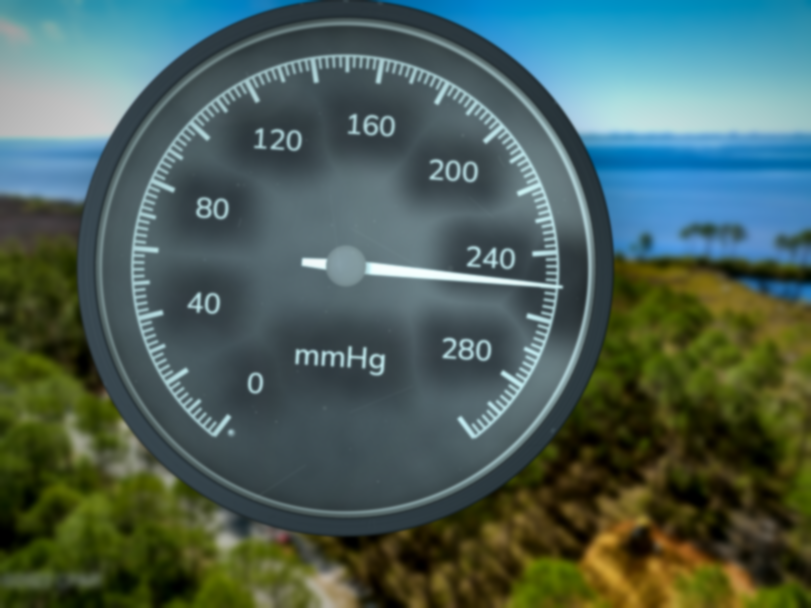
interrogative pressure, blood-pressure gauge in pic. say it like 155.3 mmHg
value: 250 mmHg
